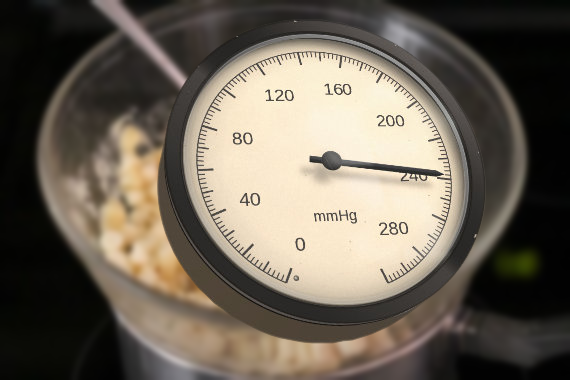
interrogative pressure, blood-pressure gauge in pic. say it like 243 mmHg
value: 240 mmHg
